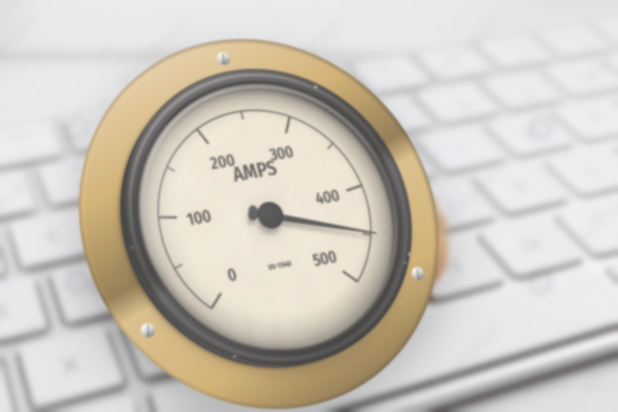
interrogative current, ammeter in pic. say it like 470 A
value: 450 A
